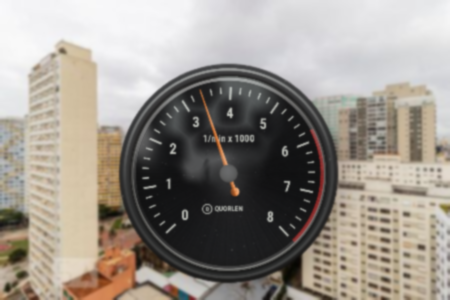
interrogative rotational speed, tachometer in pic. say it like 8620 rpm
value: 3400 rpm
